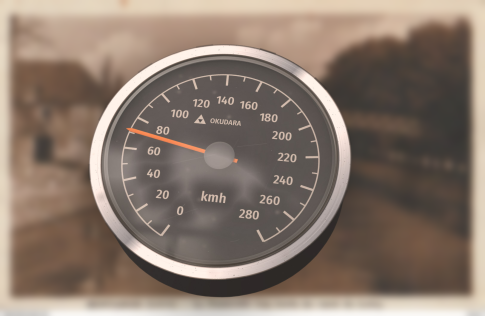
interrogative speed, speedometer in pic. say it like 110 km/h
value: 70 km/h
